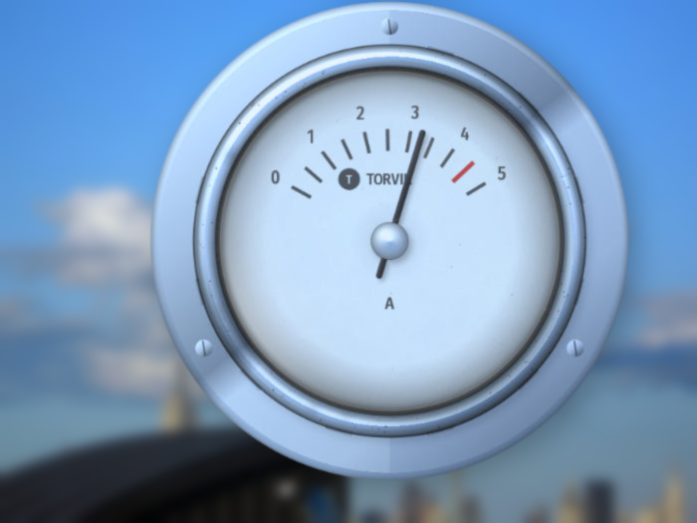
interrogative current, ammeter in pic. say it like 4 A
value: 3.25 A
